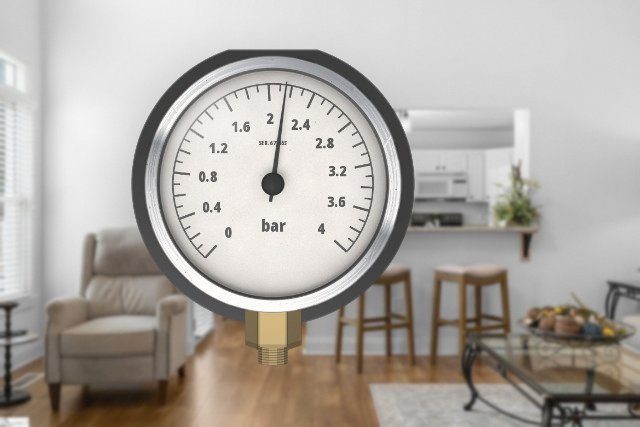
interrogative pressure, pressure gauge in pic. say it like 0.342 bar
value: 2.15 bar
